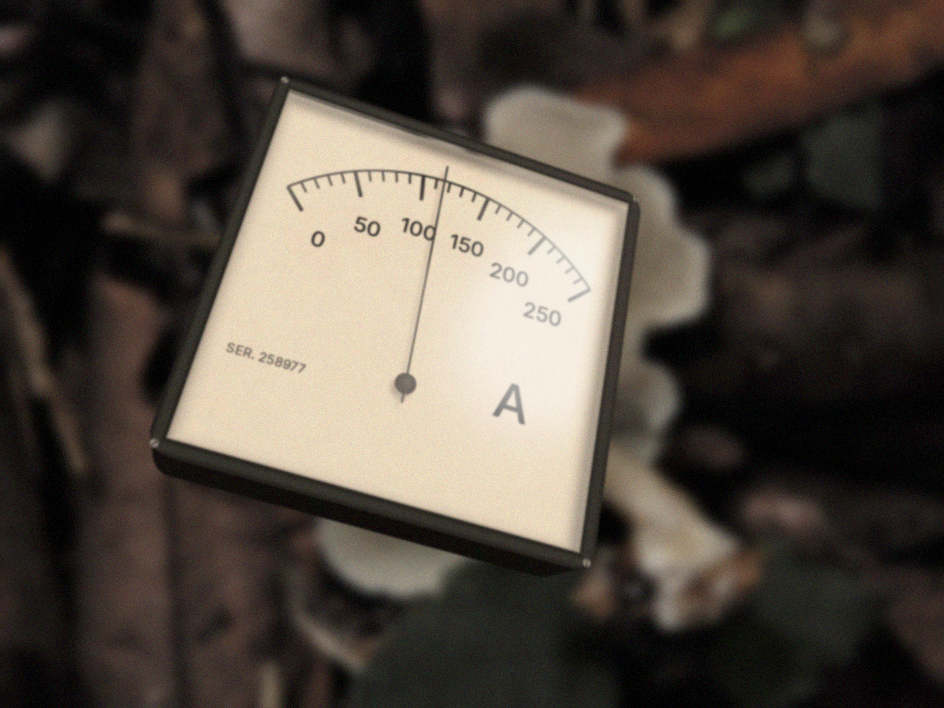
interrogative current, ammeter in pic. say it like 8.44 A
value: 115 A
